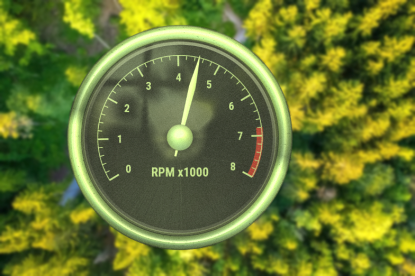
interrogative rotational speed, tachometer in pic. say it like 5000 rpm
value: 4500 rpm
